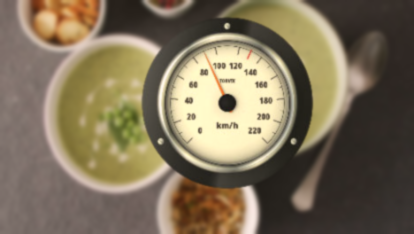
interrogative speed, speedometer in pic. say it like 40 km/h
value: 90 km/h
